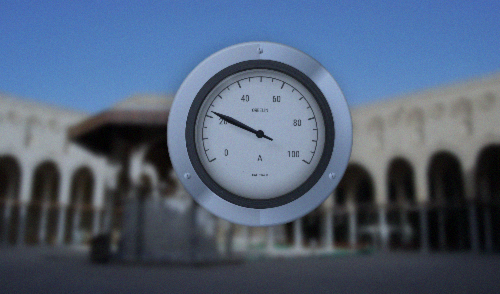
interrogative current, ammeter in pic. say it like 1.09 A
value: 22.5 A
